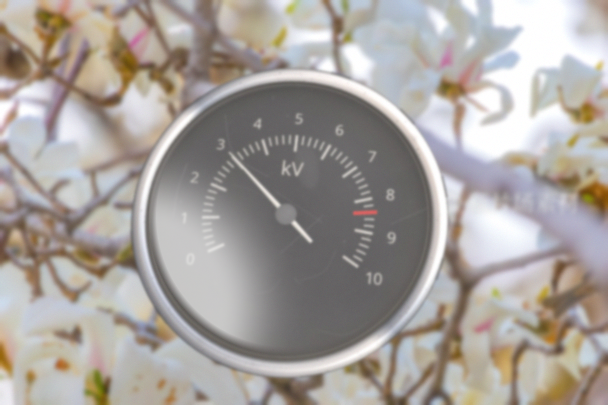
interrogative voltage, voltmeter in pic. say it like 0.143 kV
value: 3 kV
